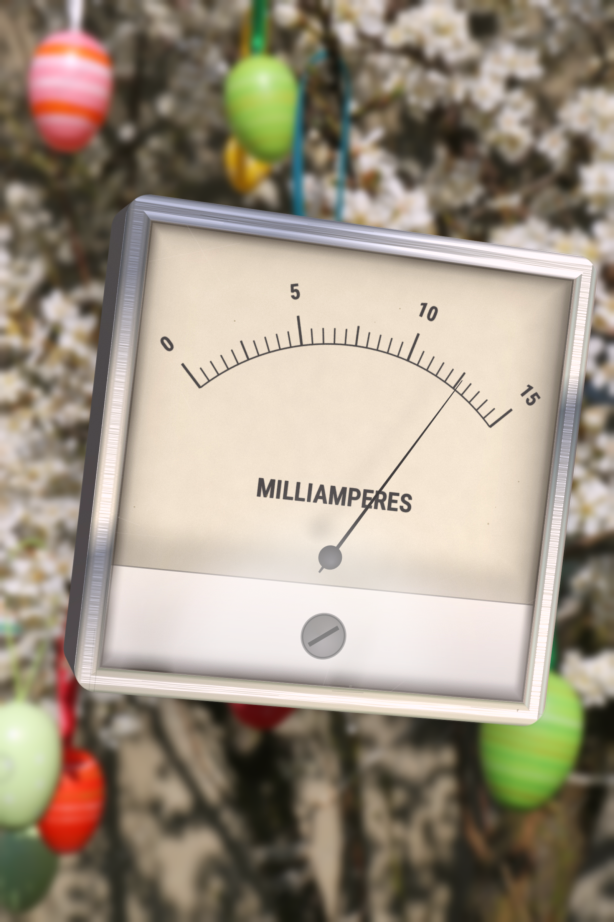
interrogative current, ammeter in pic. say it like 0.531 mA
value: 12.5 mA
